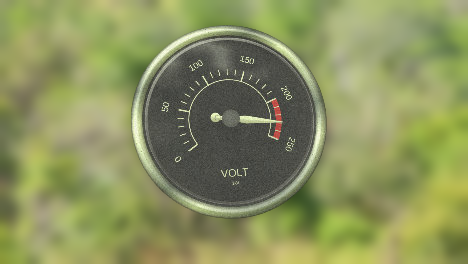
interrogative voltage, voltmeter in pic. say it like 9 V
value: 230 V
